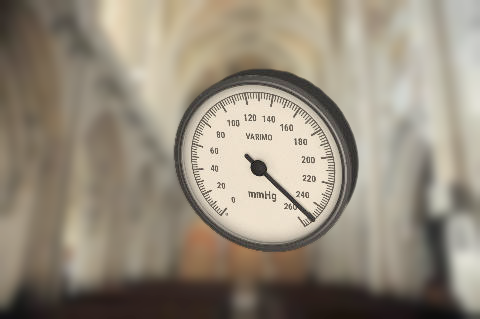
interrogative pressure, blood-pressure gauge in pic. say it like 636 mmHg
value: 250 mmHg
